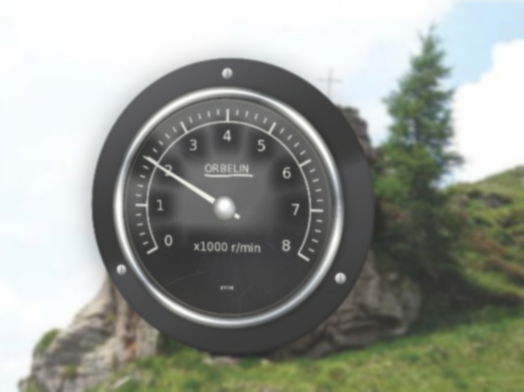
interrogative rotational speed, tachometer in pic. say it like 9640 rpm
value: 2000 rpm
